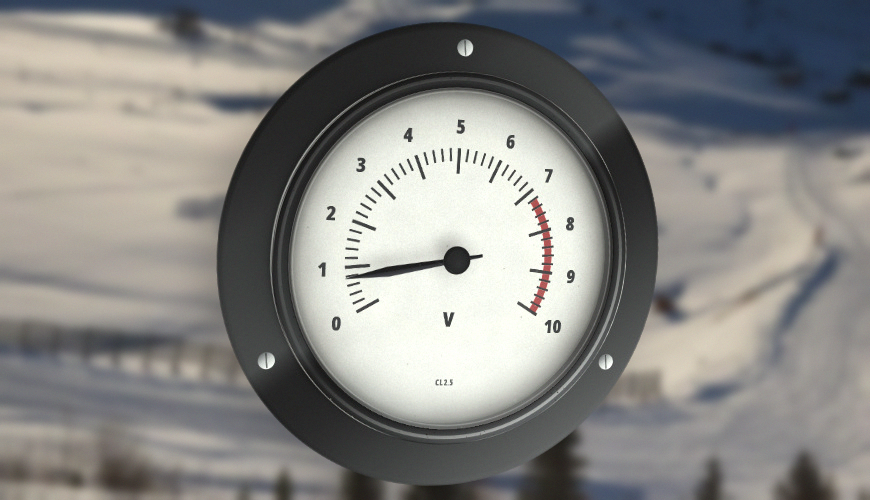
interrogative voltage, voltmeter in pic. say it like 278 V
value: 0.8 V
